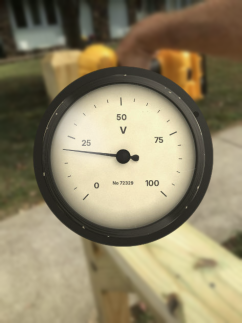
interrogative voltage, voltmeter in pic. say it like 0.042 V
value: 20 V
